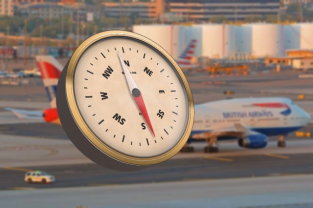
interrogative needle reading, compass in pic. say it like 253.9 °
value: 170 °
